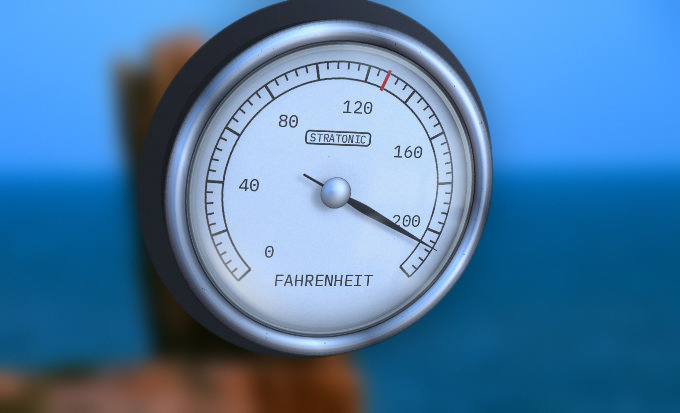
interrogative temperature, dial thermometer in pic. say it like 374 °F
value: 206 °F
